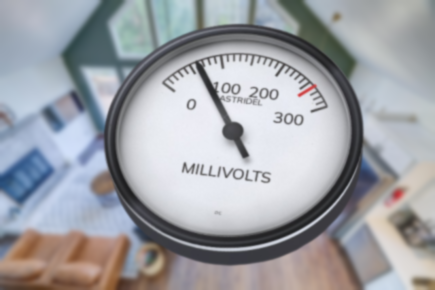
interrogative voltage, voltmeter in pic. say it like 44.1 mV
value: 60 mV
